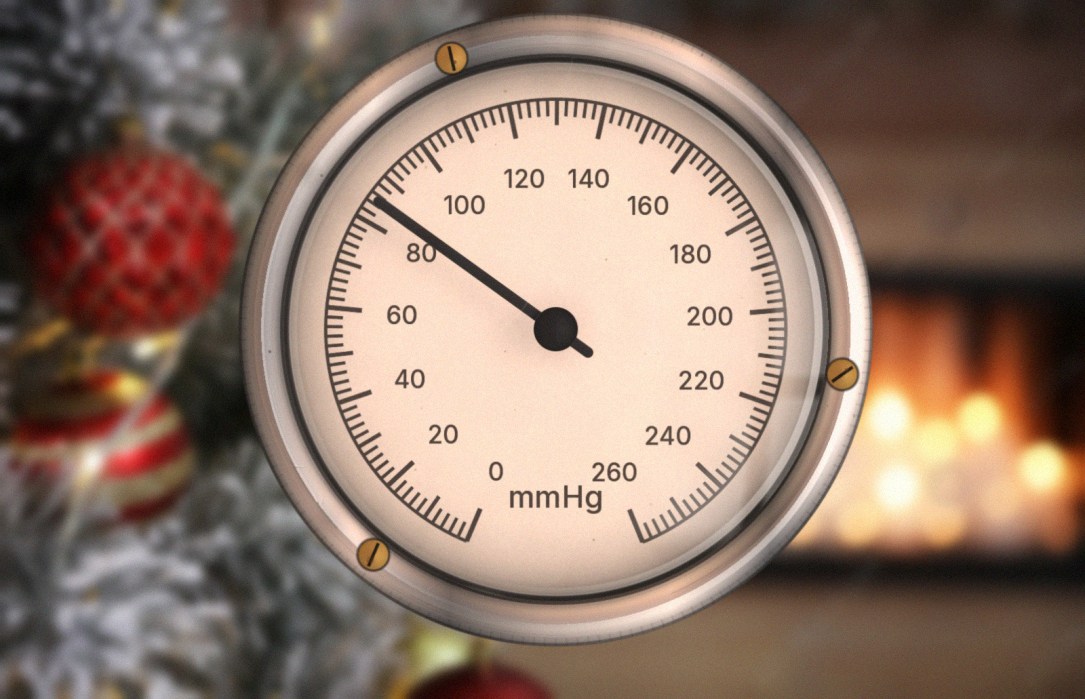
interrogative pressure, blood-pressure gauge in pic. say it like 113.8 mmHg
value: 85 mmHg
